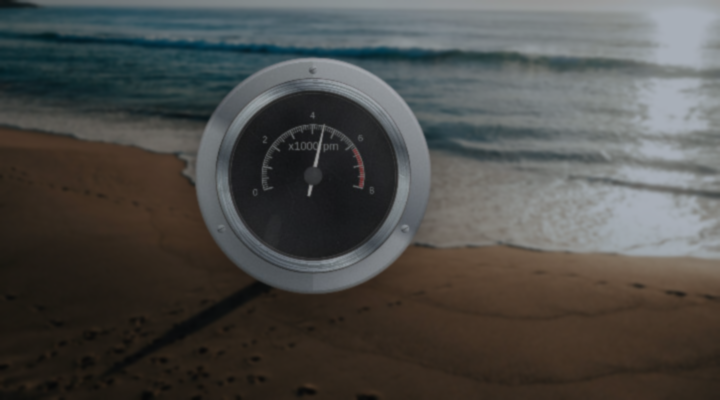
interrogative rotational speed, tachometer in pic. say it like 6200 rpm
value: 4500 rpm
